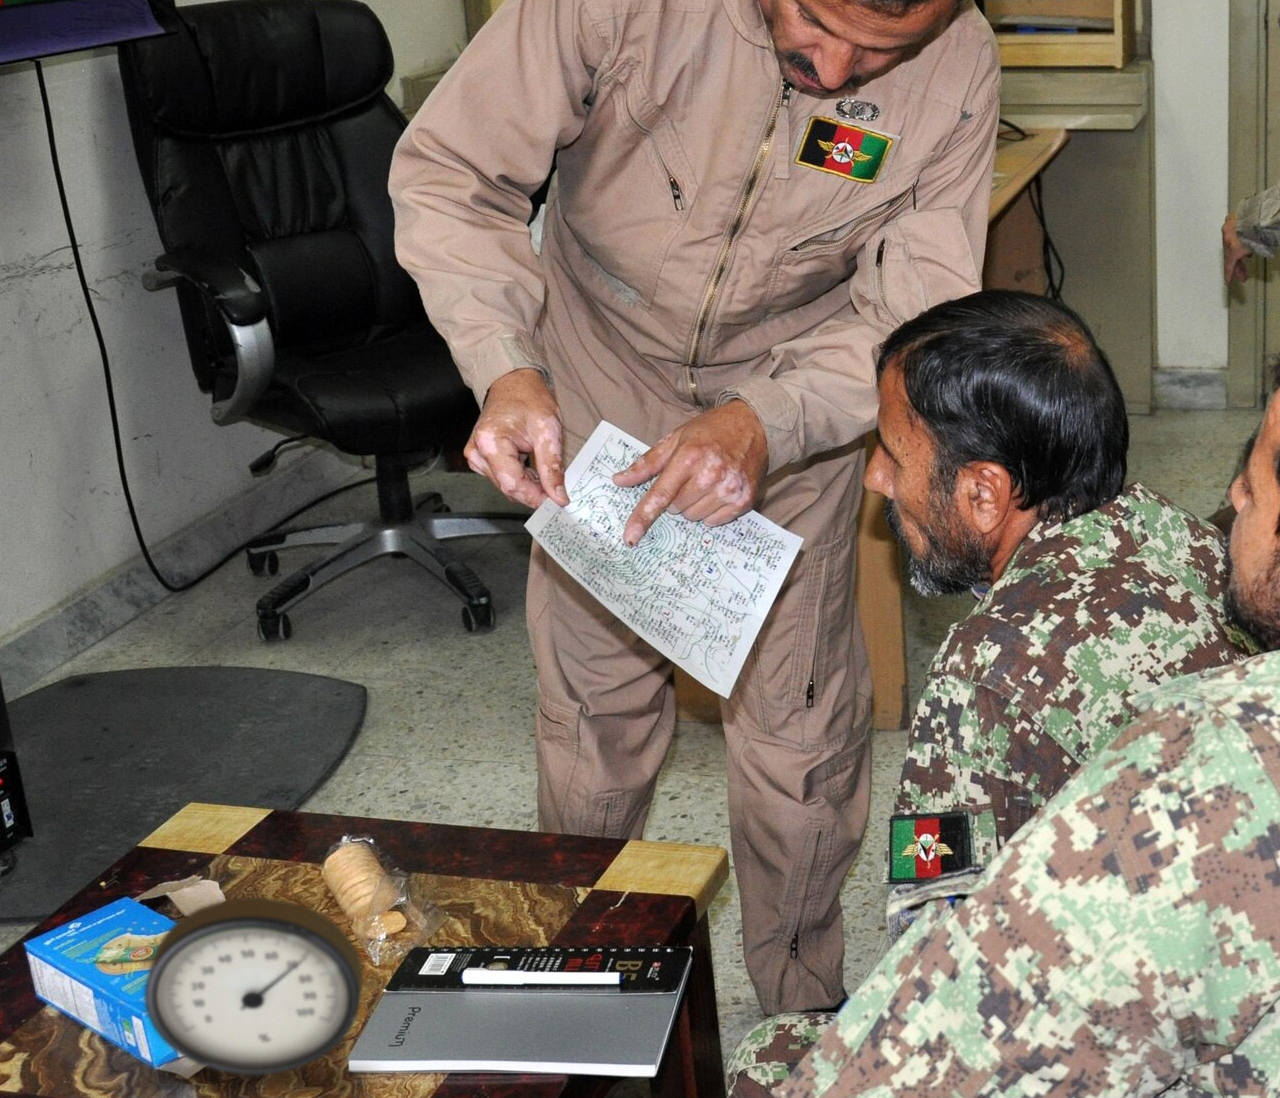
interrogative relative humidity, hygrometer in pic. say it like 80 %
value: 70 %
